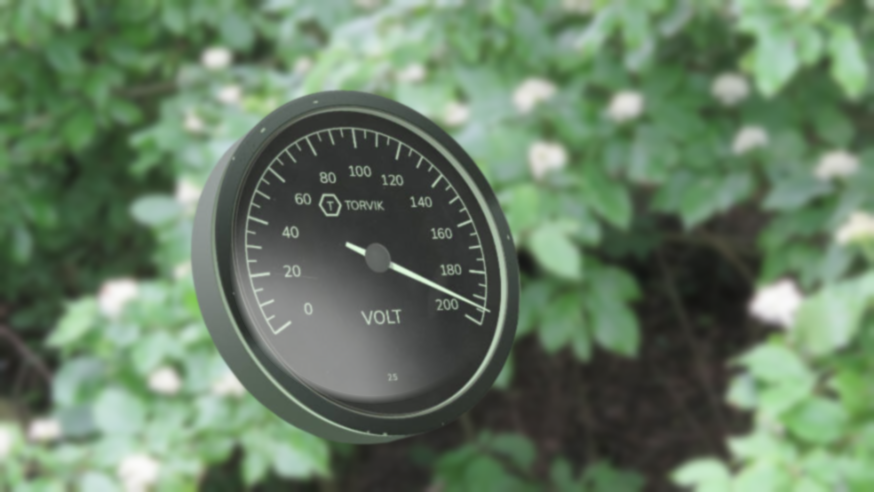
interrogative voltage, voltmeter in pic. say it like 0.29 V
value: 195 V
